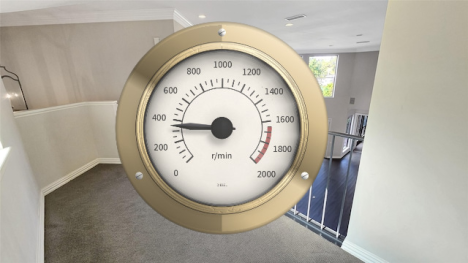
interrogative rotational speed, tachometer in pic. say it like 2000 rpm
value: 350 rpm
